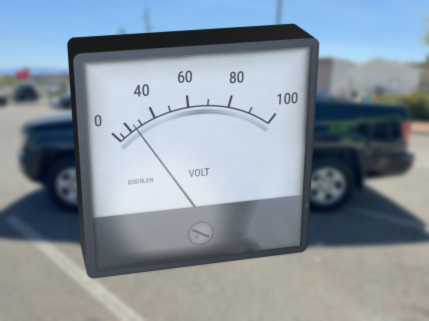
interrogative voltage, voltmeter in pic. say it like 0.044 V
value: 25 V
